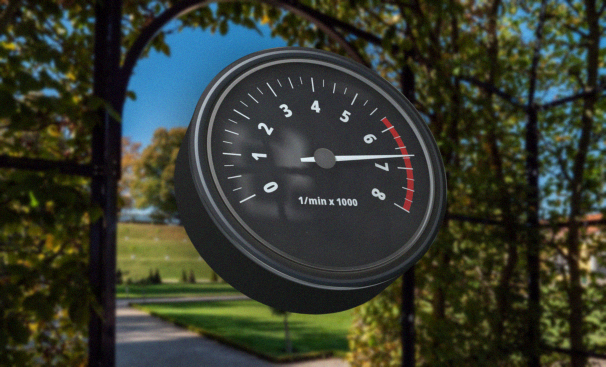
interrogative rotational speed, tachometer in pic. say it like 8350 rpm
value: 6750 rpm
